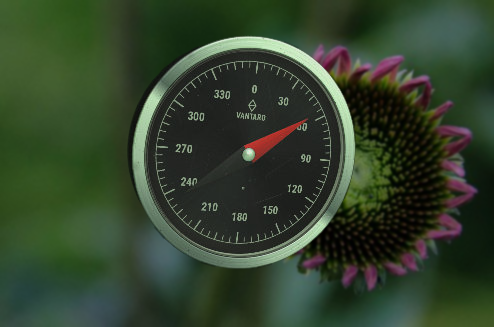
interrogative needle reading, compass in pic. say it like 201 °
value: 55 °
